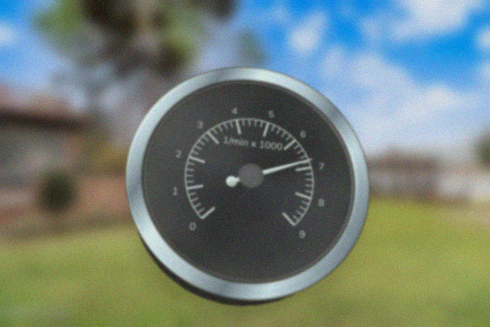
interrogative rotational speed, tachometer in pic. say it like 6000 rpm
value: 6800 rpm
